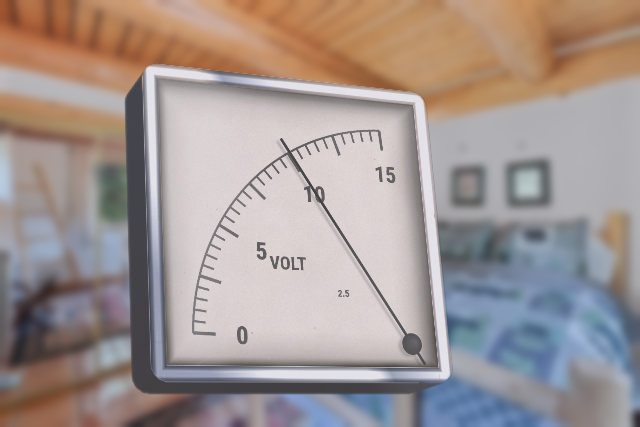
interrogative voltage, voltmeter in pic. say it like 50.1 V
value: 10 V
